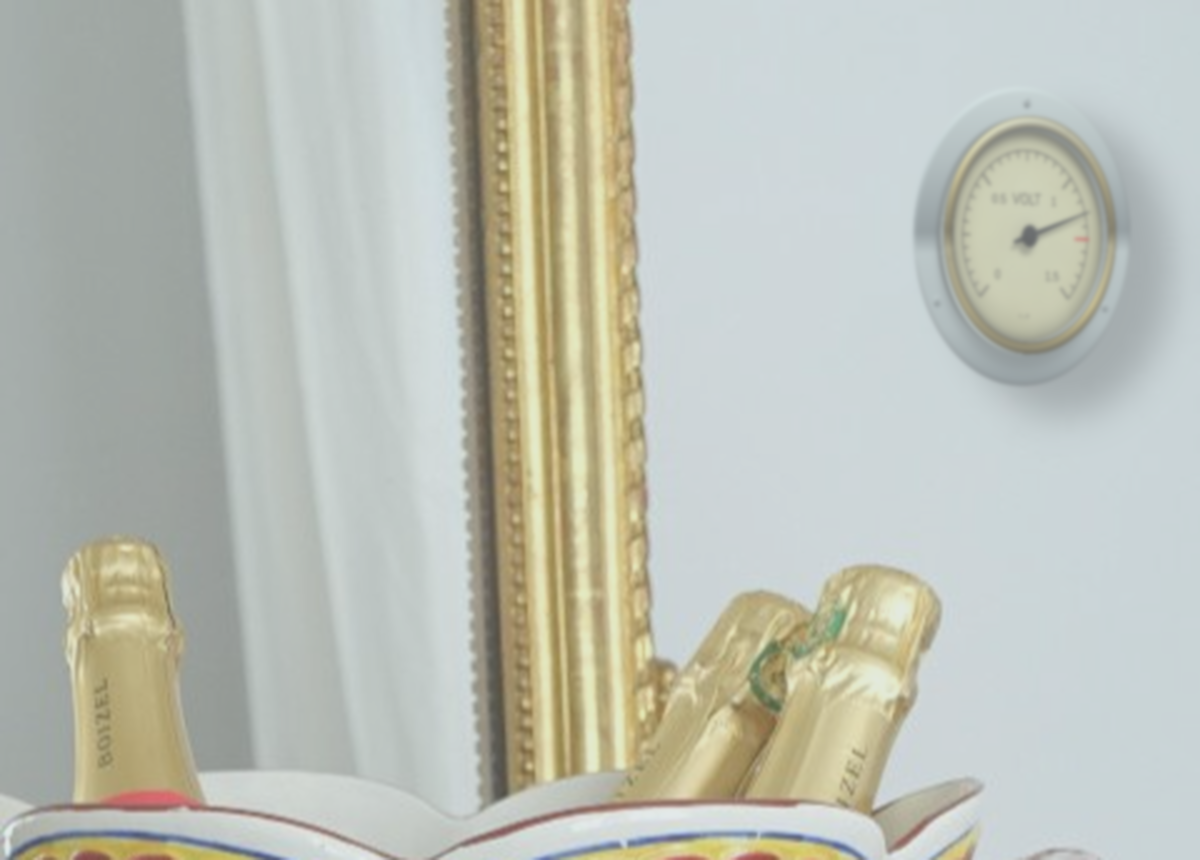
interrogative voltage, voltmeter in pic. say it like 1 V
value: 1.15 V
